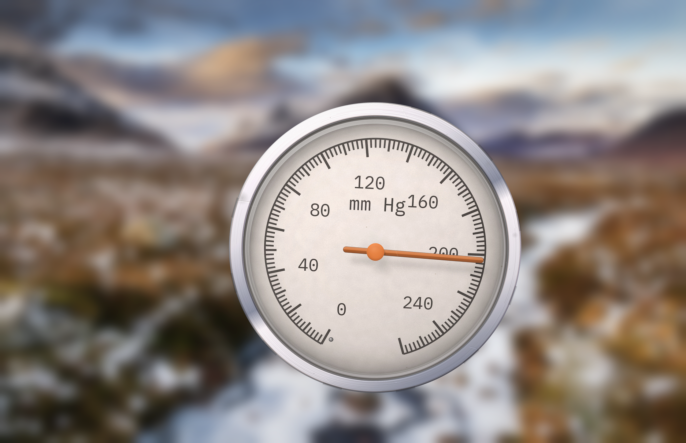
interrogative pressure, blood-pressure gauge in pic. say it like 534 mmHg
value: 202 mmHg
